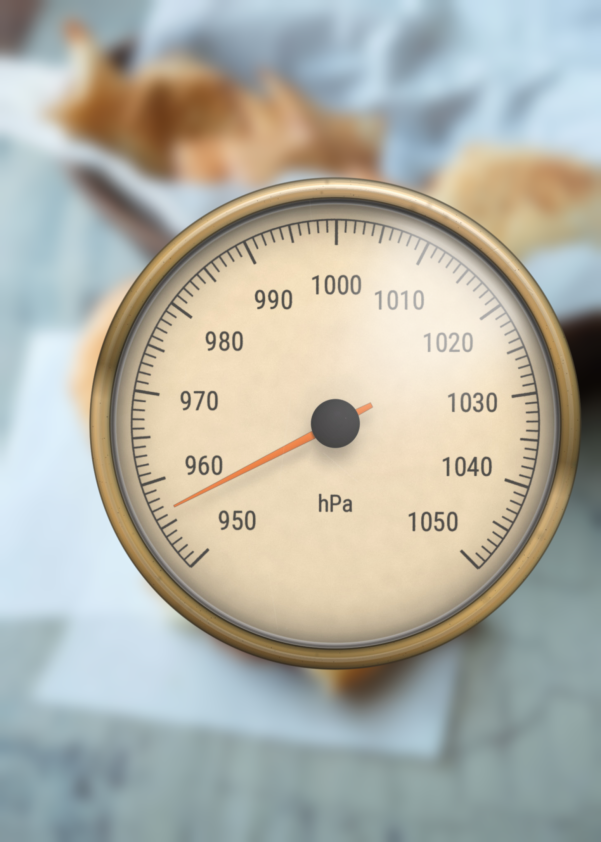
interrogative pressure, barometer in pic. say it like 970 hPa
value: 956.5 hPa
